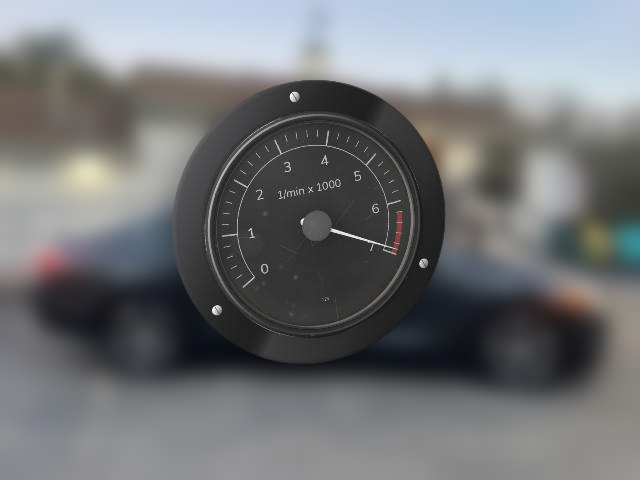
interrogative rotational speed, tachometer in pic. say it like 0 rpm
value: 6900 rpm
